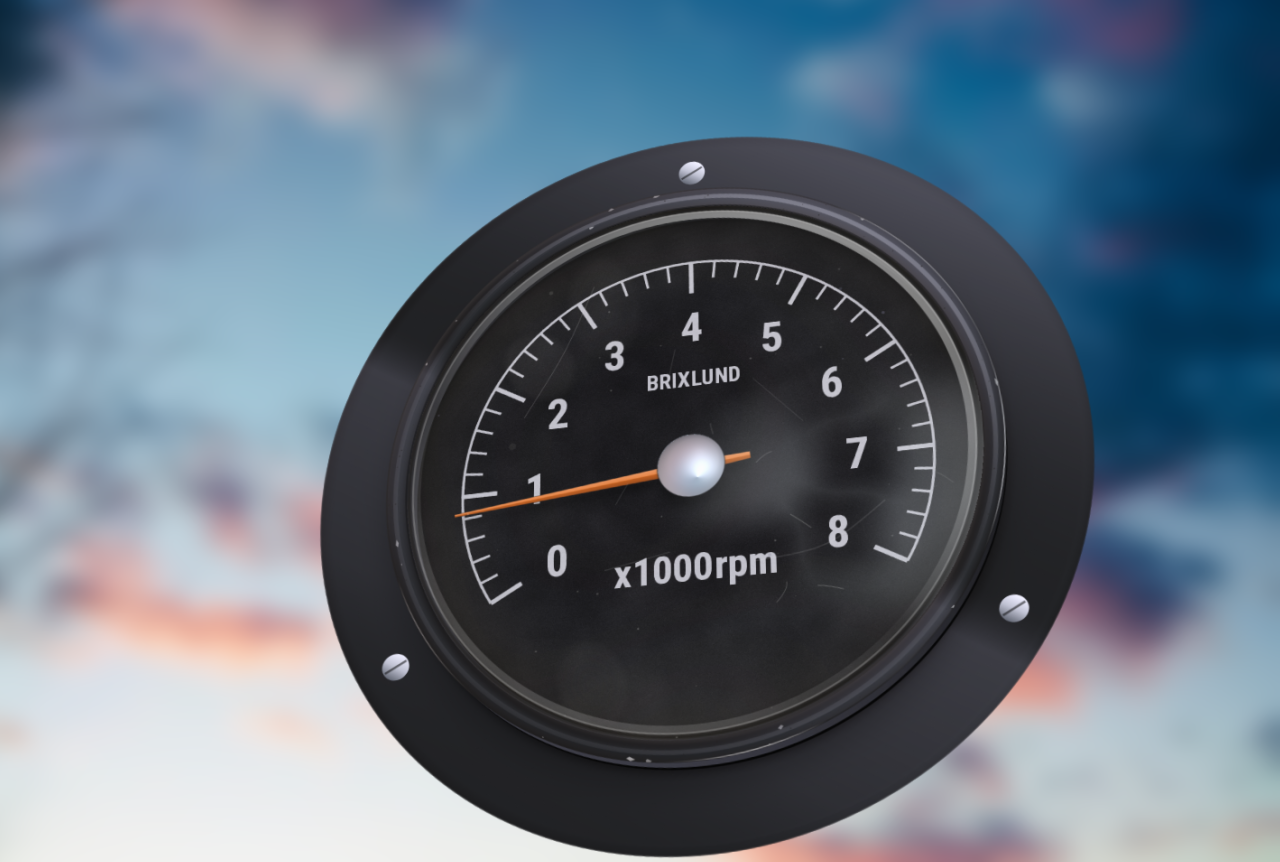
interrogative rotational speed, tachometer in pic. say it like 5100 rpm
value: 800 rpm
